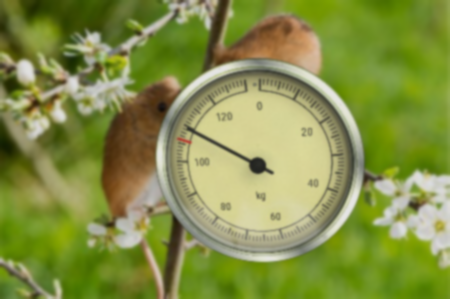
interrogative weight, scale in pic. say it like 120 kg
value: 110 kg
